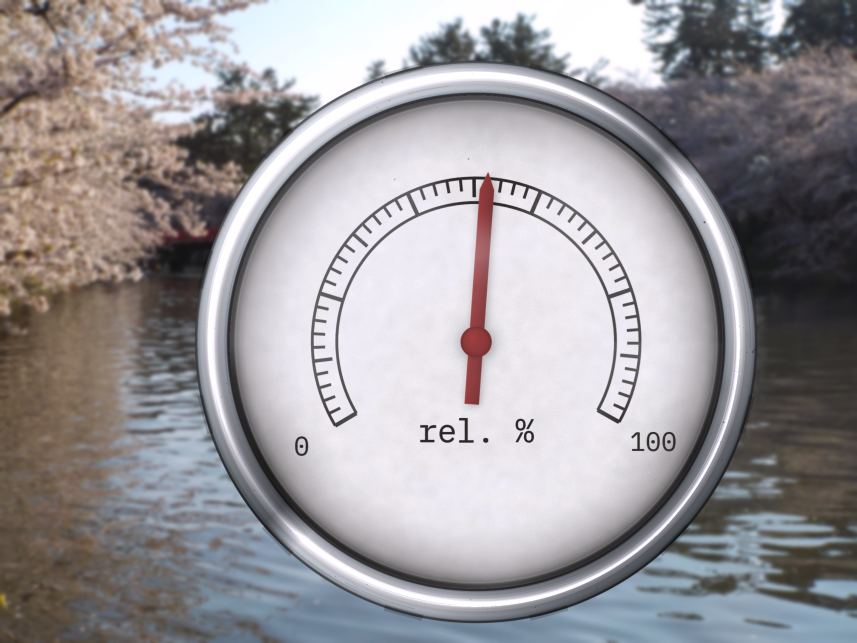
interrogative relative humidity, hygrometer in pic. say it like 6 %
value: 52 %
